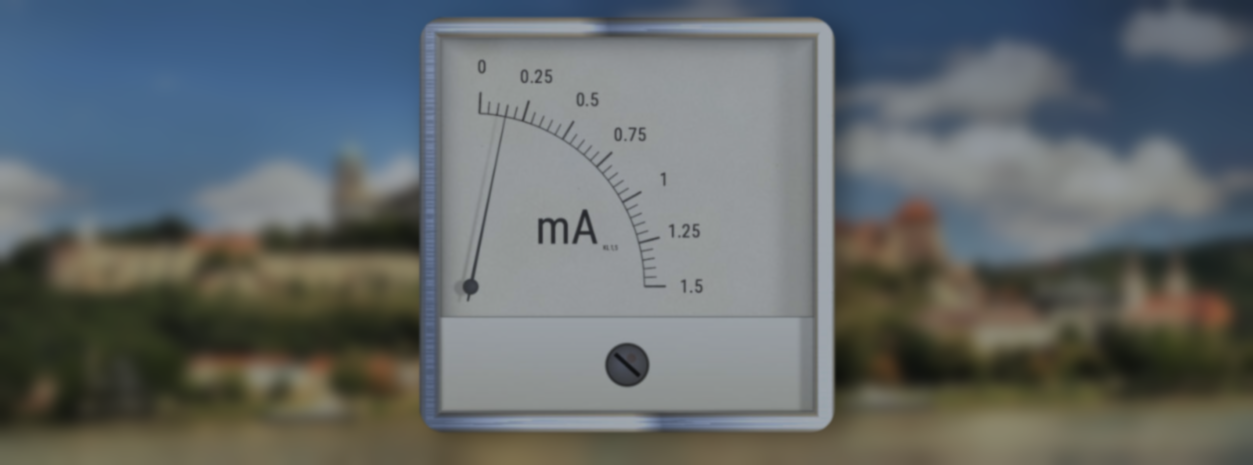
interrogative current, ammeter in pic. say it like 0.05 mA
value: 0.15 mA
